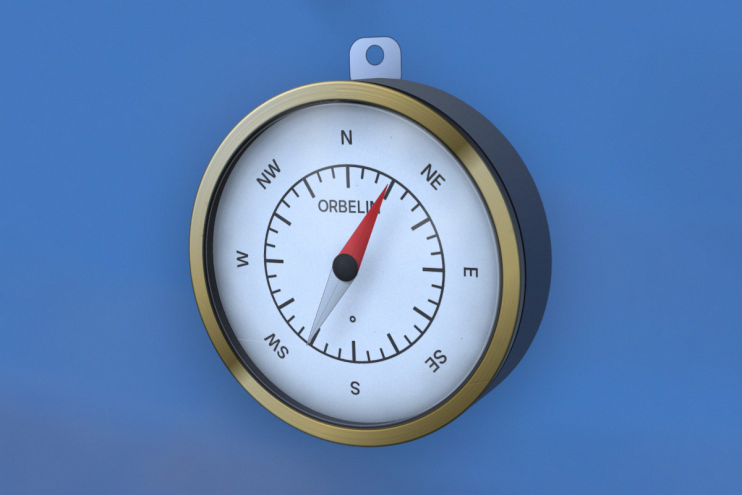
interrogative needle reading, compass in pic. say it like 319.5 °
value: 30 °
